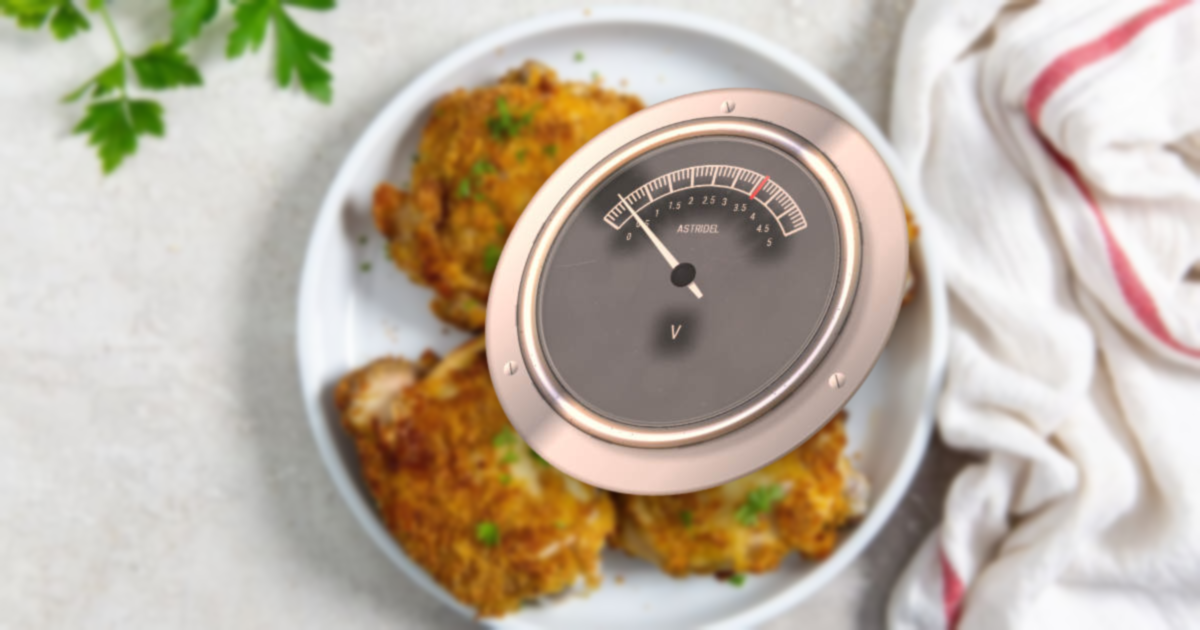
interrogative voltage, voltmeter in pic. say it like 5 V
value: 0.5 V
